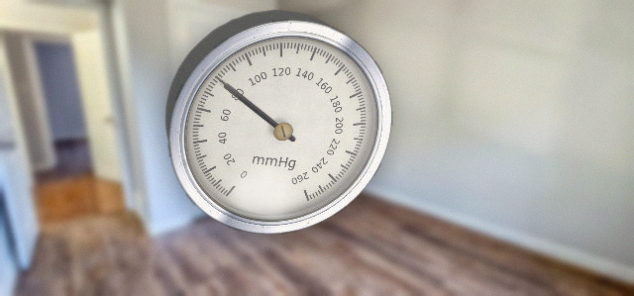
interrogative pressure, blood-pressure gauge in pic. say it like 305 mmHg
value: 80 mmHg
